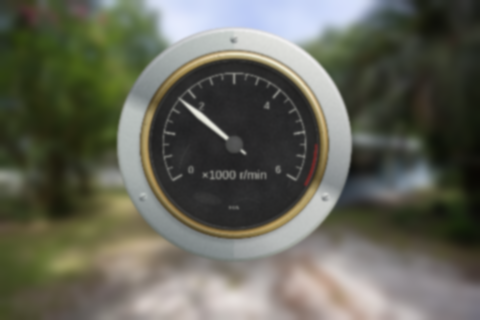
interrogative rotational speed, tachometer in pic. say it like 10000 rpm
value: 1750 rpm
